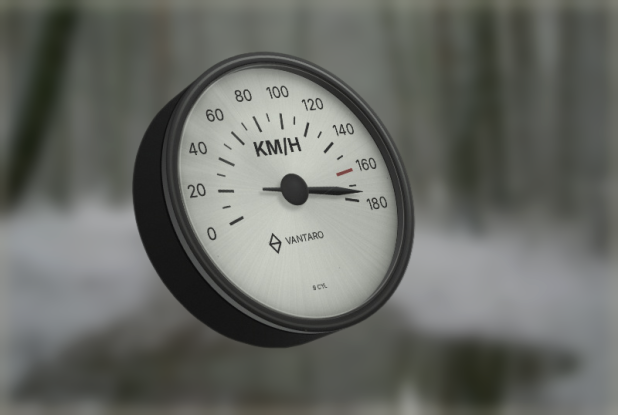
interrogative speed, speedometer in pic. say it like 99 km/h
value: 175 km/h
